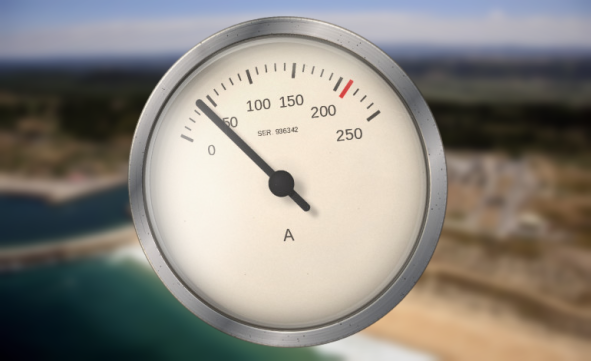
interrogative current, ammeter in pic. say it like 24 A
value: 40 A
